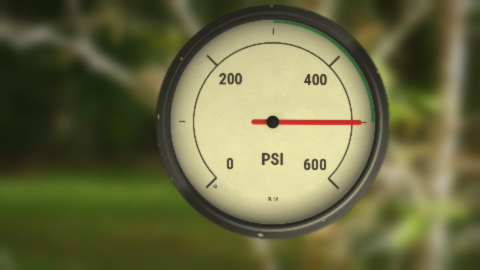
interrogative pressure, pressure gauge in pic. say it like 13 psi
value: 500 psi
